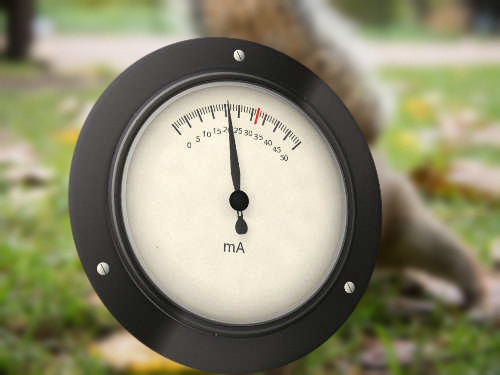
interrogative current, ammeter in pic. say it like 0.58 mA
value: 20 mA
